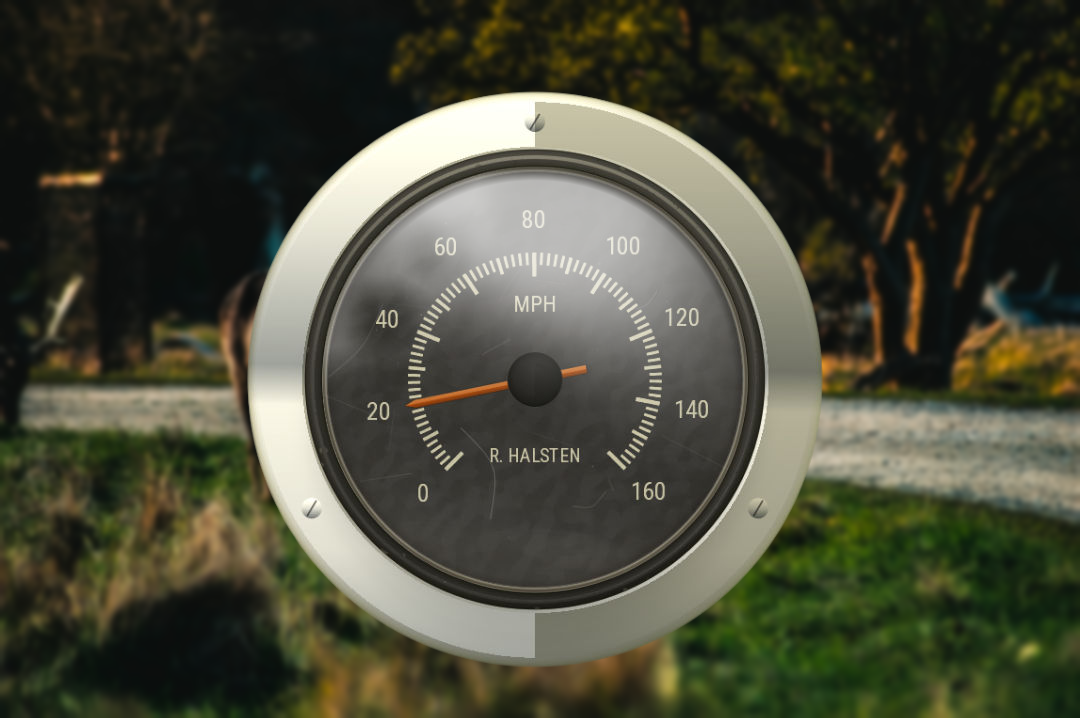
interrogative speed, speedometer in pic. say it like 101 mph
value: 20 mph
